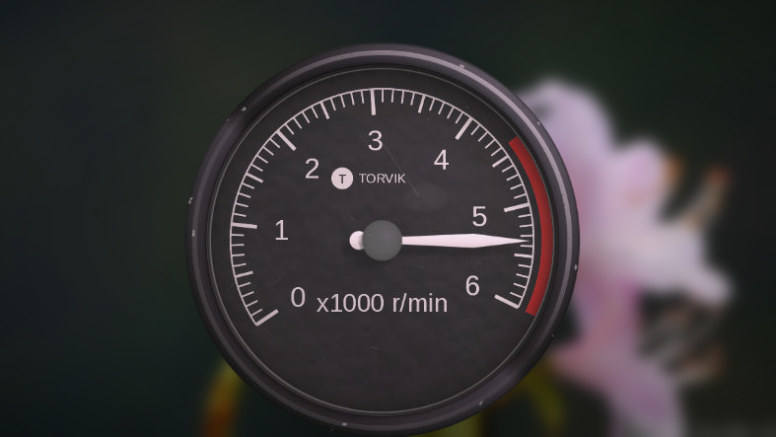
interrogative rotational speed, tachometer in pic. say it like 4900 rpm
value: 5350 rpm
